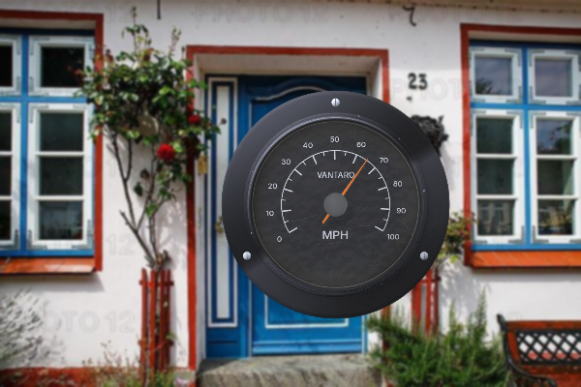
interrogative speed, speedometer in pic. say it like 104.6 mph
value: 65 mph
